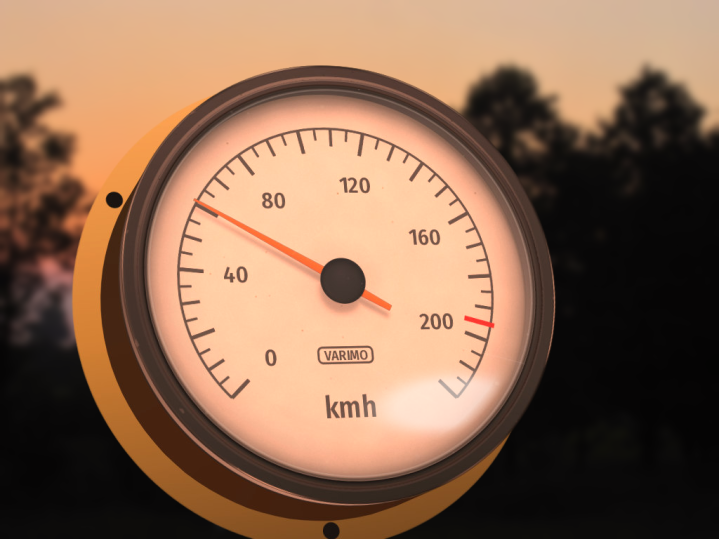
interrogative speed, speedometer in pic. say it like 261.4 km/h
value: 60 km/h
